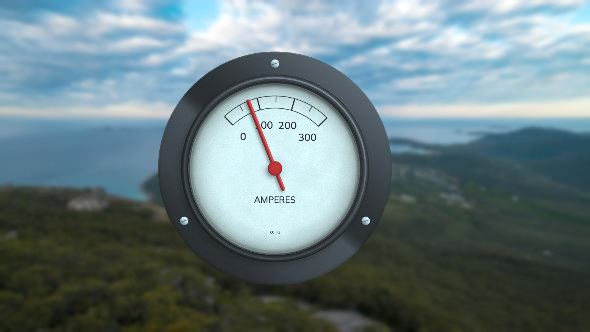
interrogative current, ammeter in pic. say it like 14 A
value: 75 A
